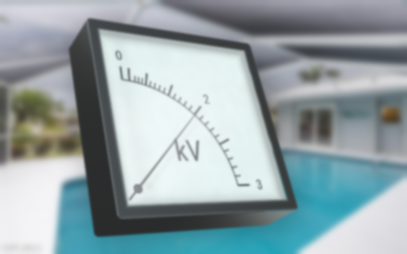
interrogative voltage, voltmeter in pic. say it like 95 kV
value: 2 kV
